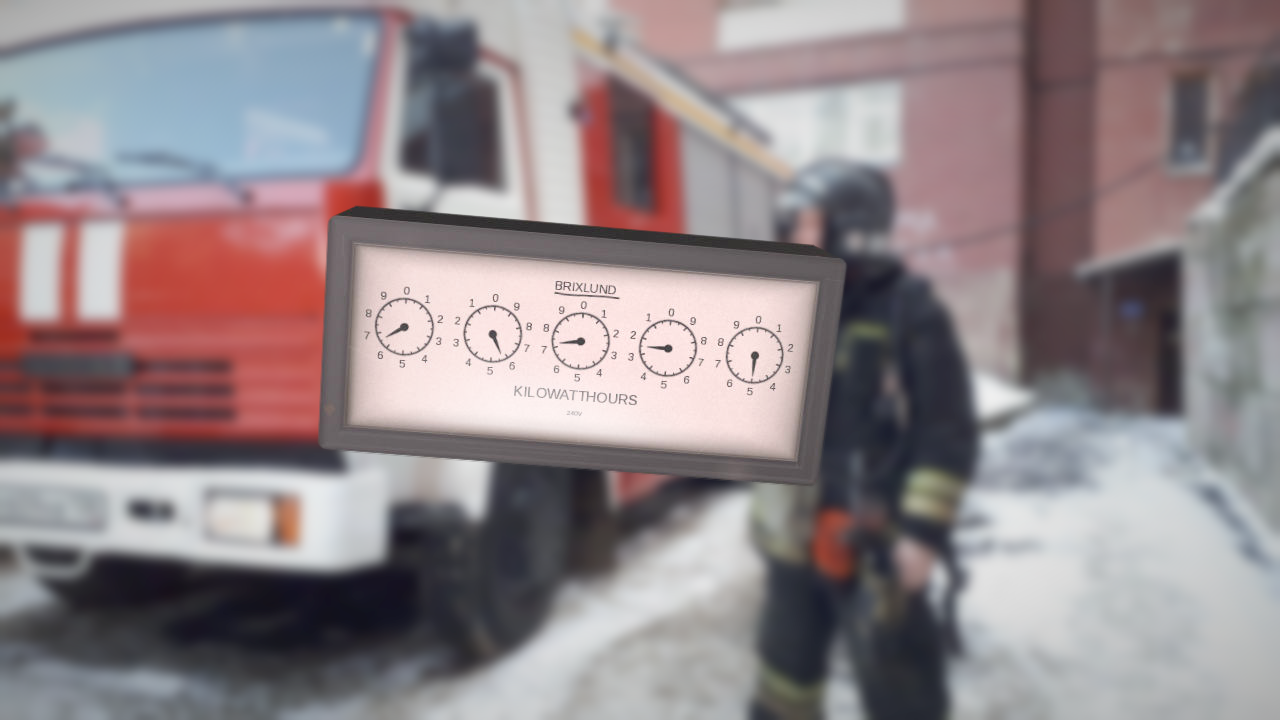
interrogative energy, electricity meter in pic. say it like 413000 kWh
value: 65725 kWh
